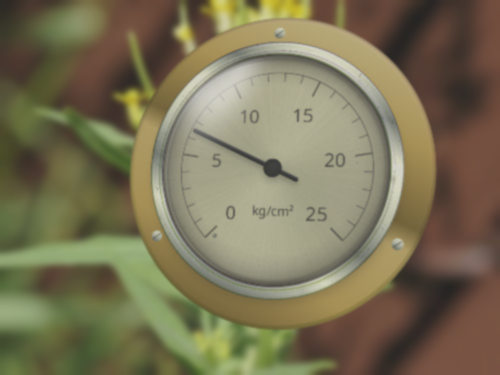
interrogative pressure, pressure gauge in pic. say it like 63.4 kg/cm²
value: 6.5 kg/cm²
